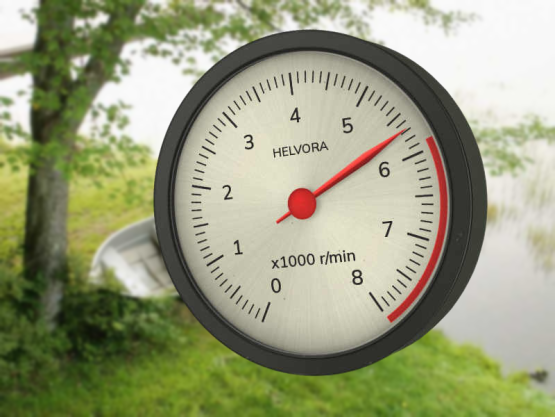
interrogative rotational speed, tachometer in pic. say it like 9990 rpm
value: 5700 rpm
